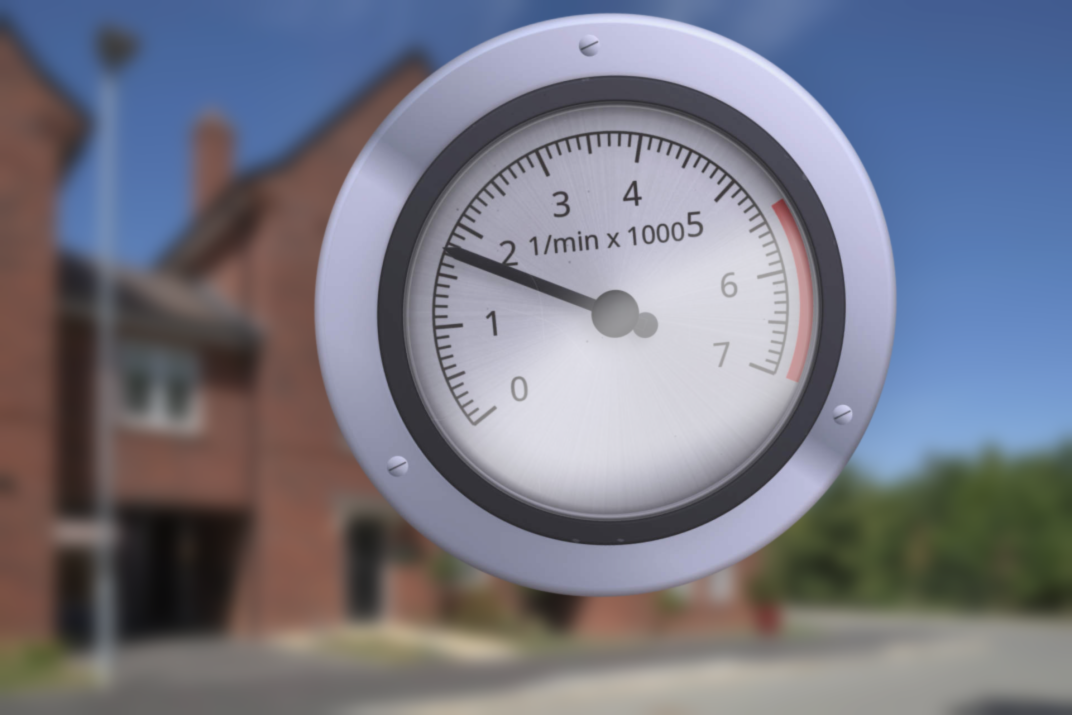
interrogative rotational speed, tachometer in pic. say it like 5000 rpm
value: 1750 rpm
